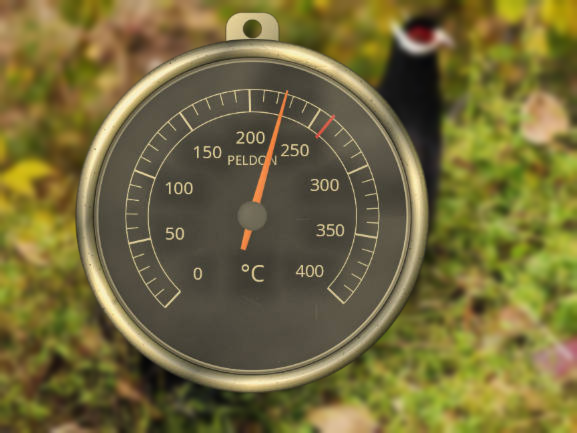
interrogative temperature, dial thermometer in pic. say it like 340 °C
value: 225 °C
